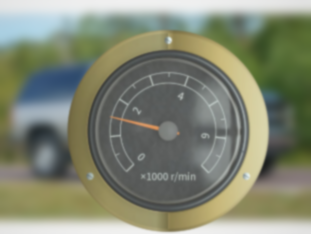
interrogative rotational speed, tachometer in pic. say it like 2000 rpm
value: 1500 rpm
